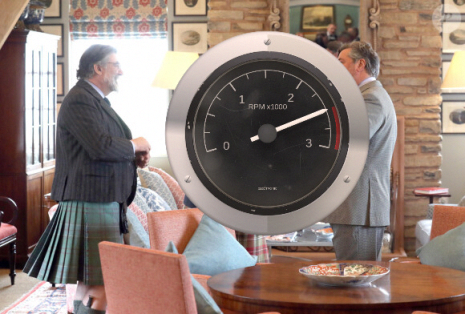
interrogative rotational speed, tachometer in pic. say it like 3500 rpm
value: 2500 rpm
